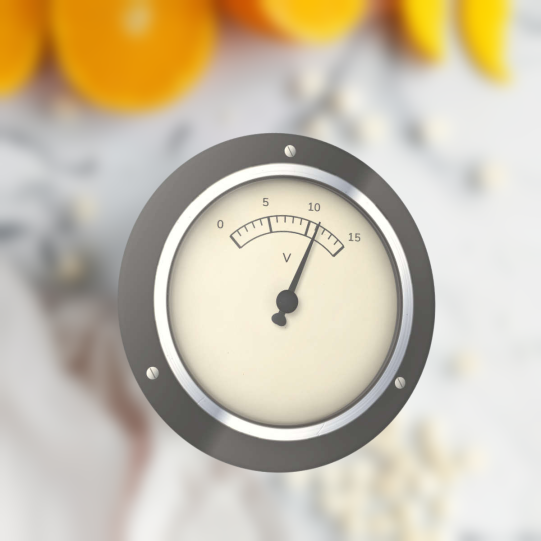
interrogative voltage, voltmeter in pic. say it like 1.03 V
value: 11 V
